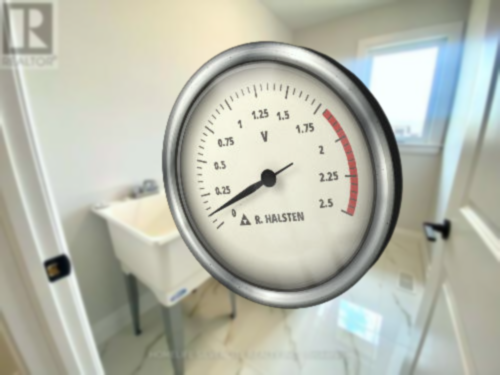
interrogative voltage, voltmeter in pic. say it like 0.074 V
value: 0.1 V
